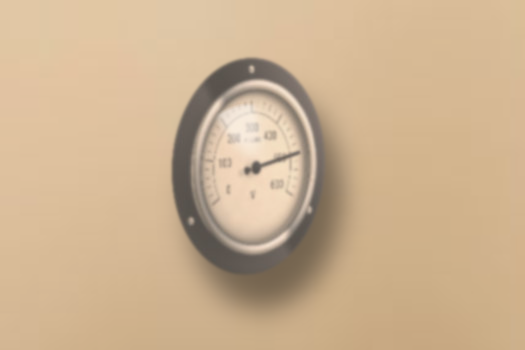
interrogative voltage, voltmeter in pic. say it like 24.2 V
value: 500 V
